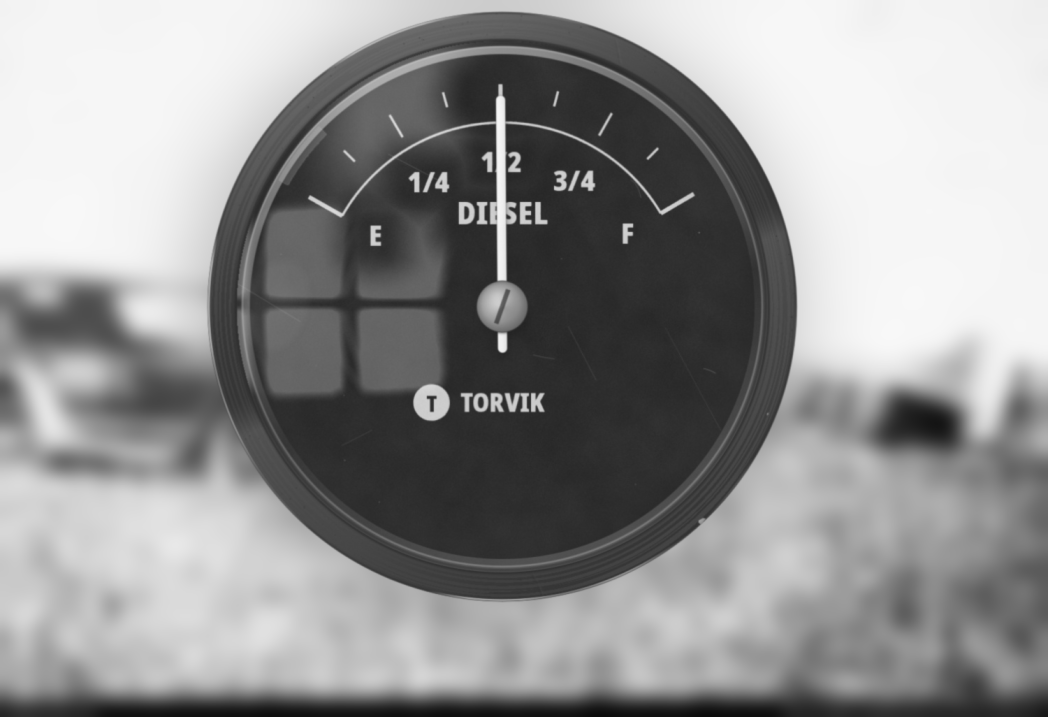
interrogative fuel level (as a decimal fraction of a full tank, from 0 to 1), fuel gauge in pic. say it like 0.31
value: 0.5
